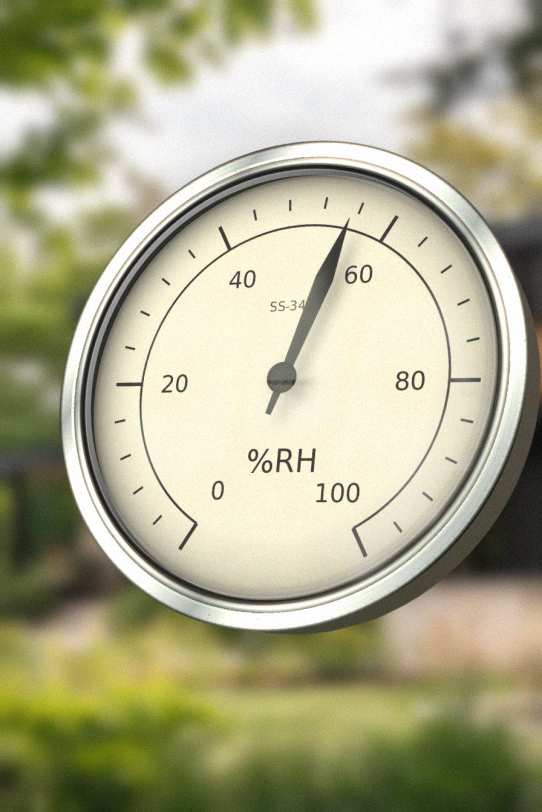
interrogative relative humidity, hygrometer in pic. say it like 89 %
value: 56 %
